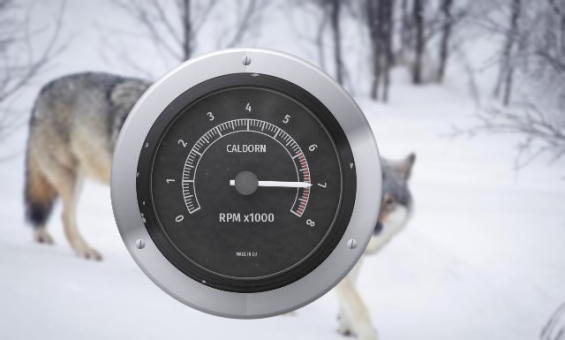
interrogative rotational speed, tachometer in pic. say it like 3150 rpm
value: 7000 rpm
